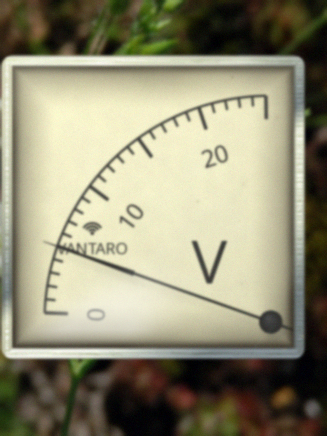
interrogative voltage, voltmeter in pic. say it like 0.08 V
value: 5 V
